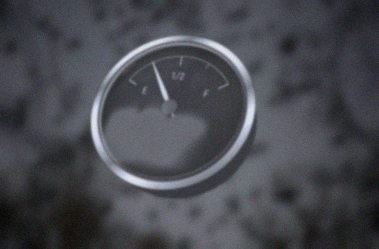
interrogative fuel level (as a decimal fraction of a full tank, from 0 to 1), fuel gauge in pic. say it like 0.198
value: 0.25
